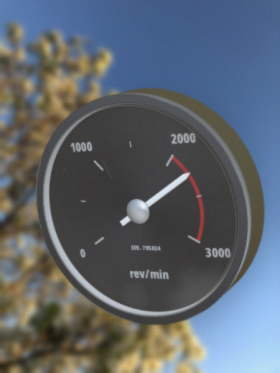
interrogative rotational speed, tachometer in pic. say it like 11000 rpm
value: 2250 rpm
